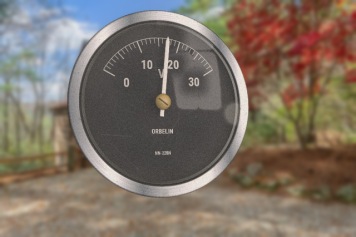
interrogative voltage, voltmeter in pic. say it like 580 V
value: 17 V
